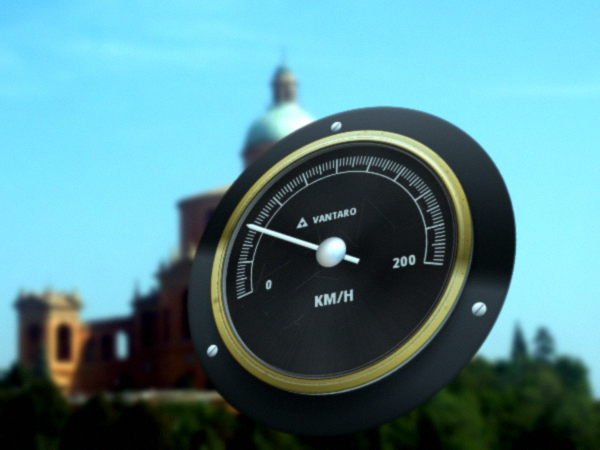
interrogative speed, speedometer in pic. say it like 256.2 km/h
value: 40 km/h
